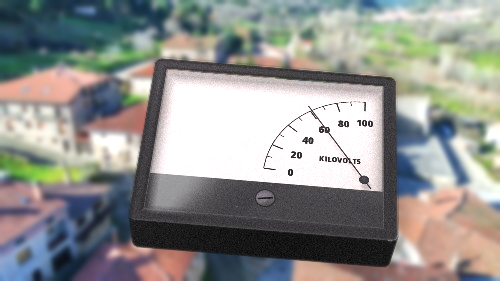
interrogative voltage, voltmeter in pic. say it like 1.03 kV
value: 60 kV
